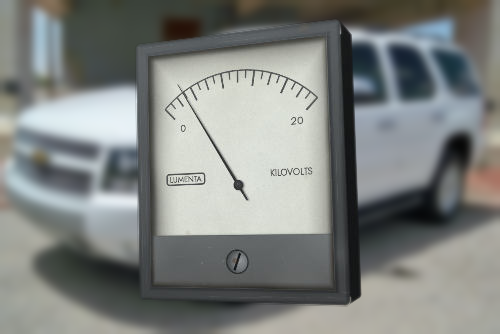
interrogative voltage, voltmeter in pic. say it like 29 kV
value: 3 kV
